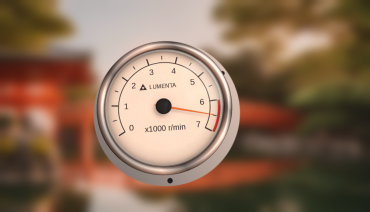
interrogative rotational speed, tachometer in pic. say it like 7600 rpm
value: 6500 rpm
